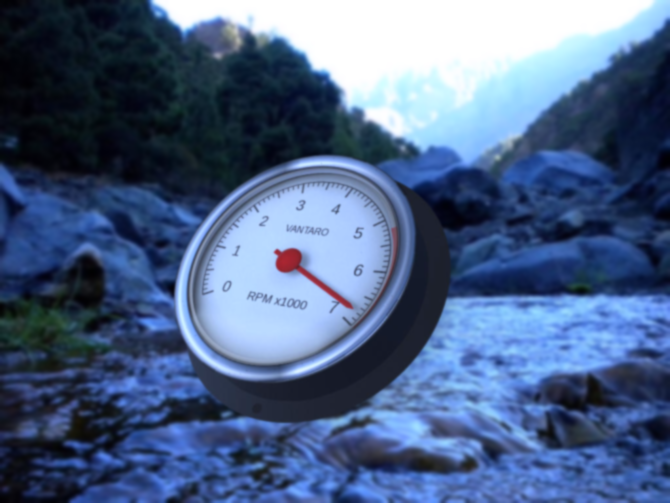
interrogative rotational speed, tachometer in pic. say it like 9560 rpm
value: 6800 rpm
